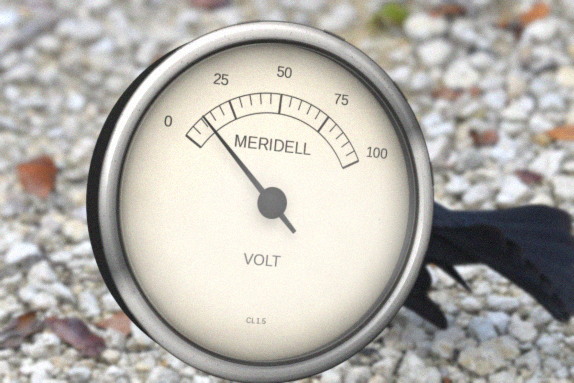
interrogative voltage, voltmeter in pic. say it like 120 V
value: 10 V
